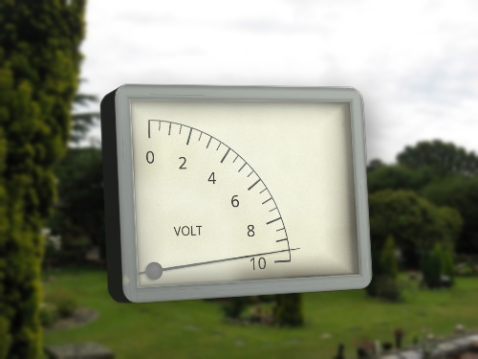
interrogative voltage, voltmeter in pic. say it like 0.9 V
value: 9.5 V
